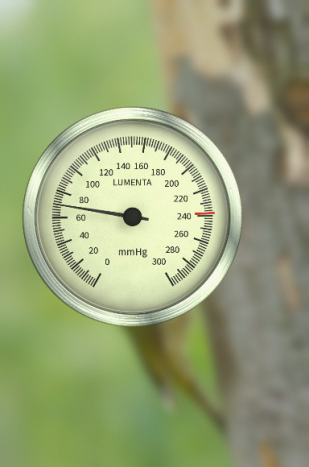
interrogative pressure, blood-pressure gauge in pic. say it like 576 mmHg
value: 70 mmHg
